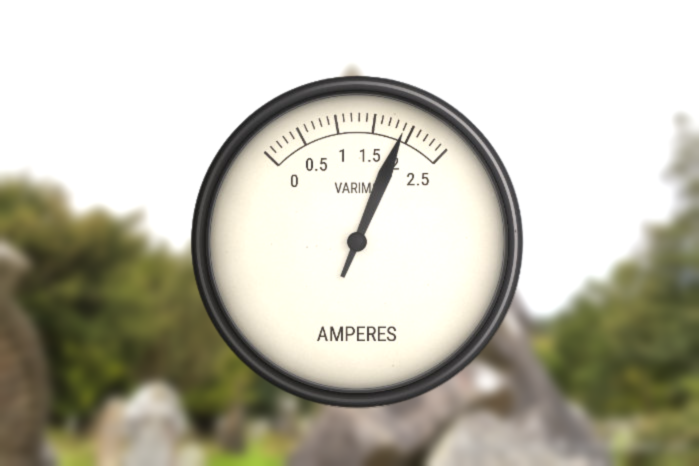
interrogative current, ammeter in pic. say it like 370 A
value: 1.9 A
